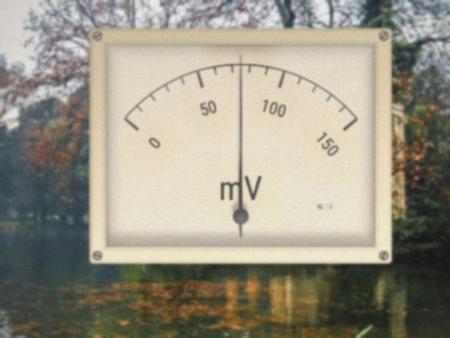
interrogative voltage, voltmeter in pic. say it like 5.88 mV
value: 75 mV
